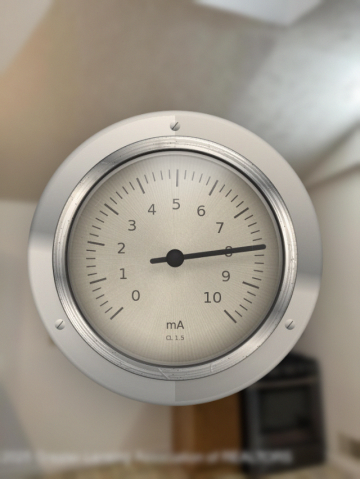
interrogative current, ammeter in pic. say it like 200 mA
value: 8 mA
